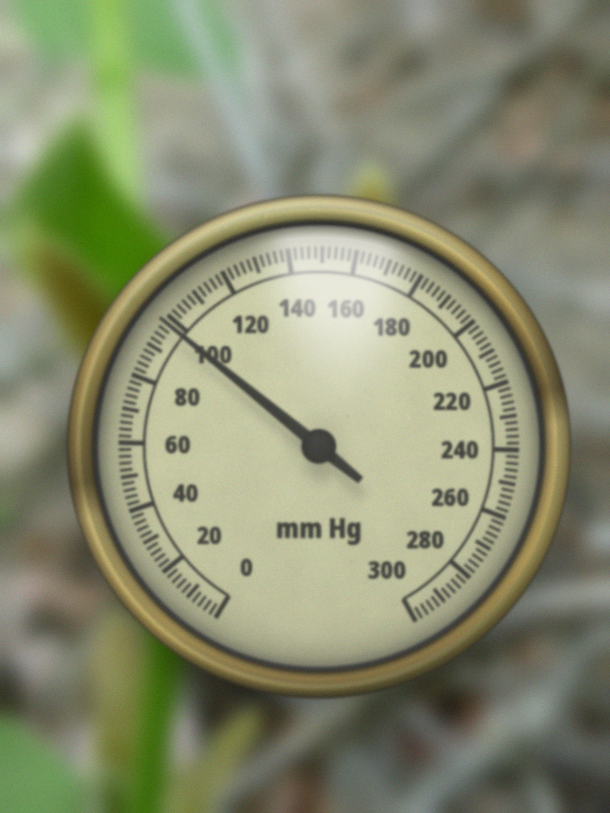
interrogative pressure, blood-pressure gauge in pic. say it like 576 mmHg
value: 98 mmHg
